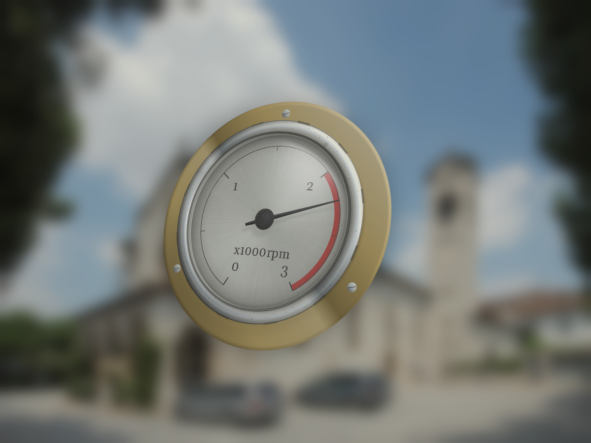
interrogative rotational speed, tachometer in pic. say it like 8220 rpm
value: 2250 rpm
